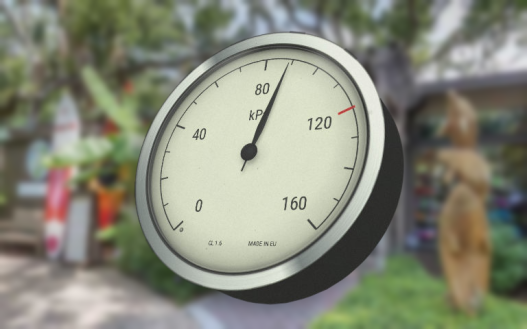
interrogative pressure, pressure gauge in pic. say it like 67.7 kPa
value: 90 kPa
